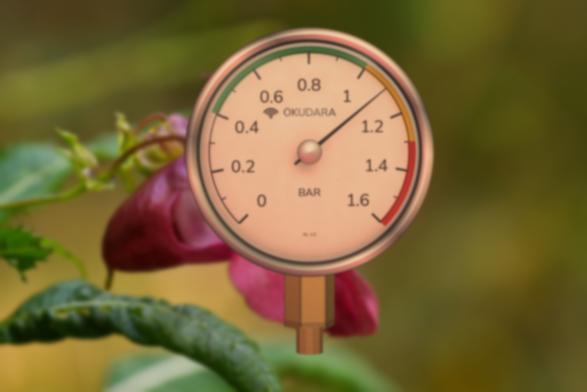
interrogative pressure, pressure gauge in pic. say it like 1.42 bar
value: 1.1 bar
